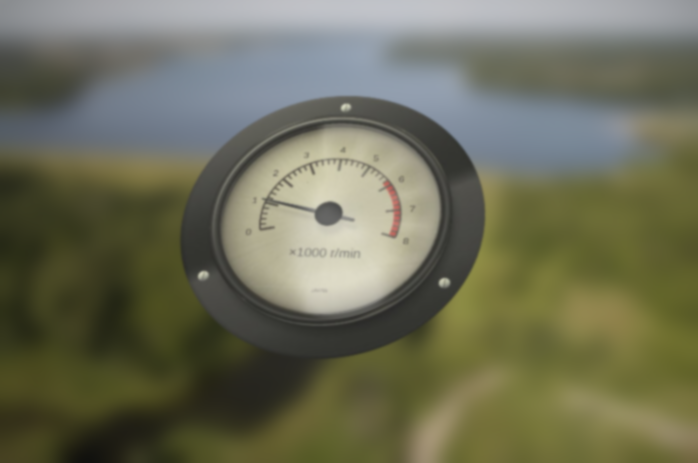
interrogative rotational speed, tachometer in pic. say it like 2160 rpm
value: 1000 rpm
